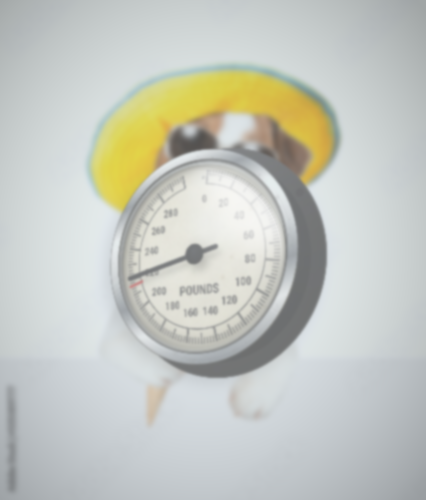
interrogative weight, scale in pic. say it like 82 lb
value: 220 lb
